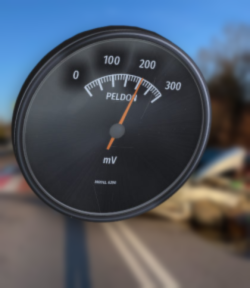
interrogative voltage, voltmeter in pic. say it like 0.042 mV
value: 200 mV
